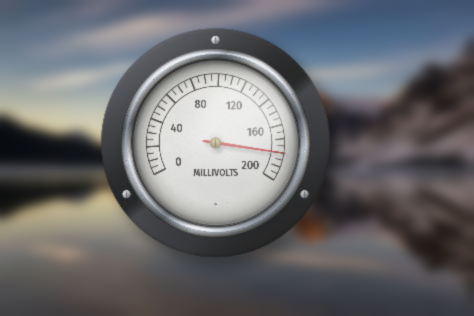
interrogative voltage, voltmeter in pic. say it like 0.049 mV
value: 180 mV
